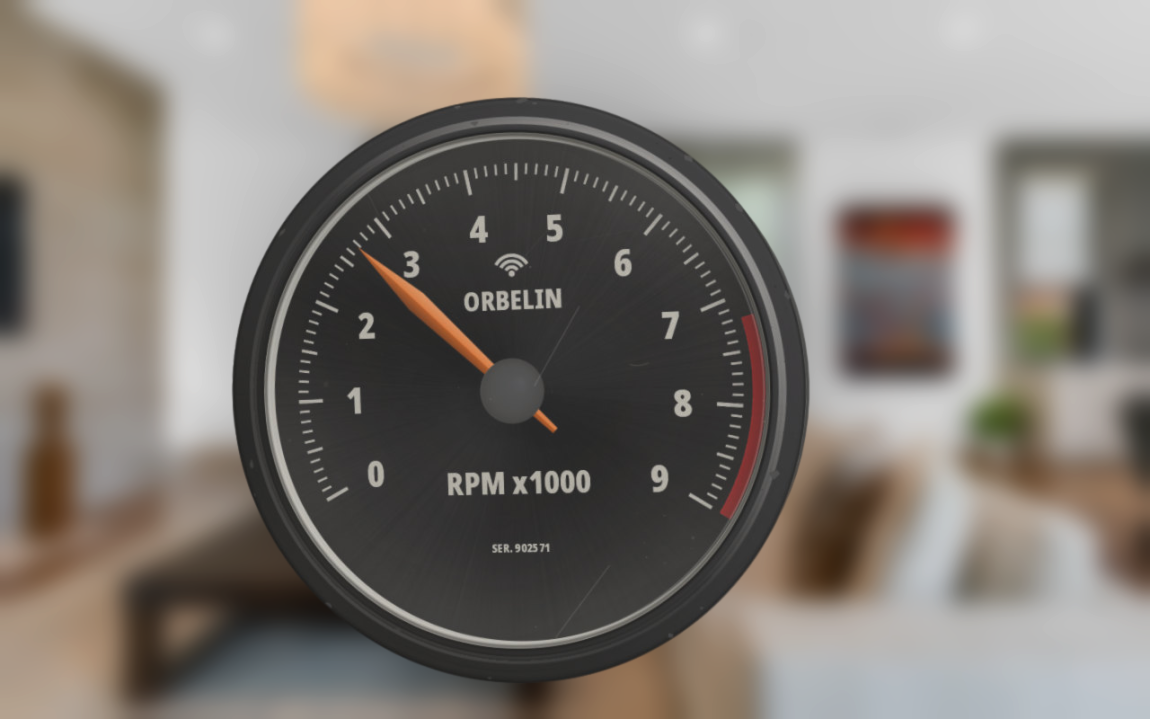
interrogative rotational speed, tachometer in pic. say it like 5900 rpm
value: 2700 rpm
